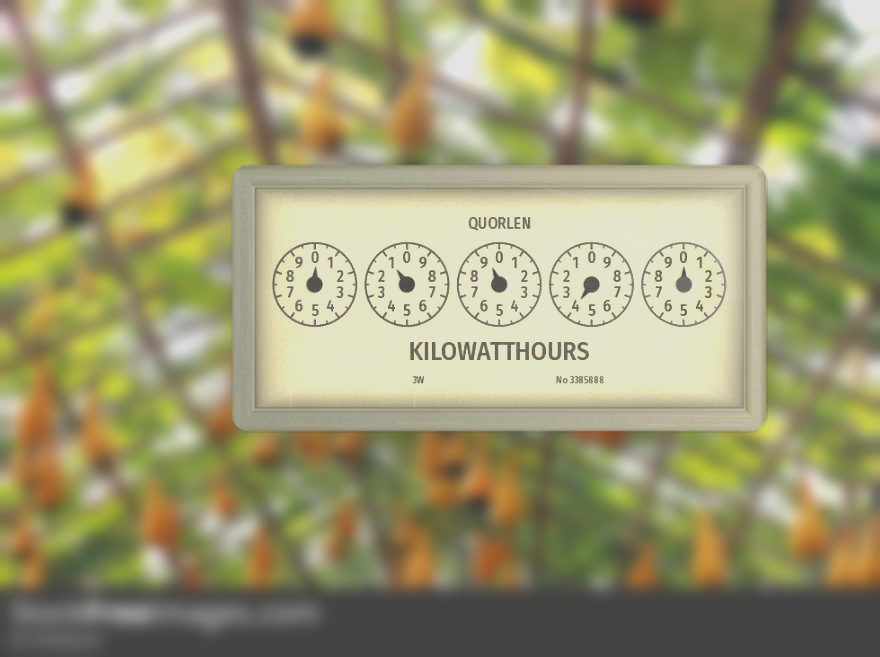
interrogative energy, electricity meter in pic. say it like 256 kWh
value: 940 kWh
